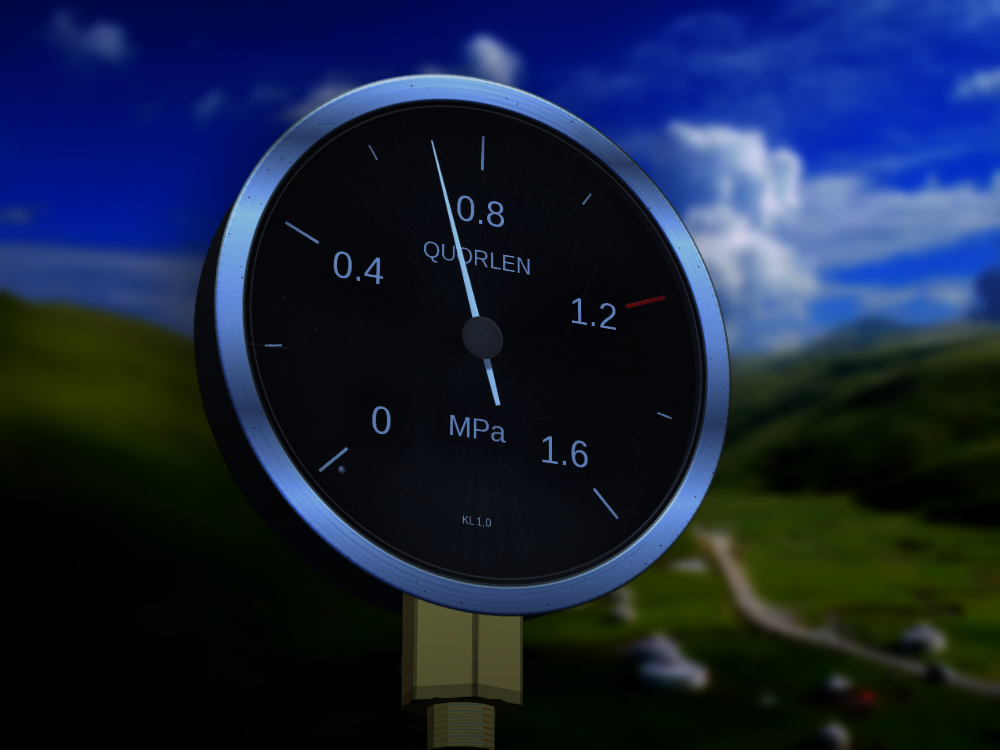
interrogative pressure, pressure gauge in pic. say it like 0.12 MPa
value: 0.7 MPa
